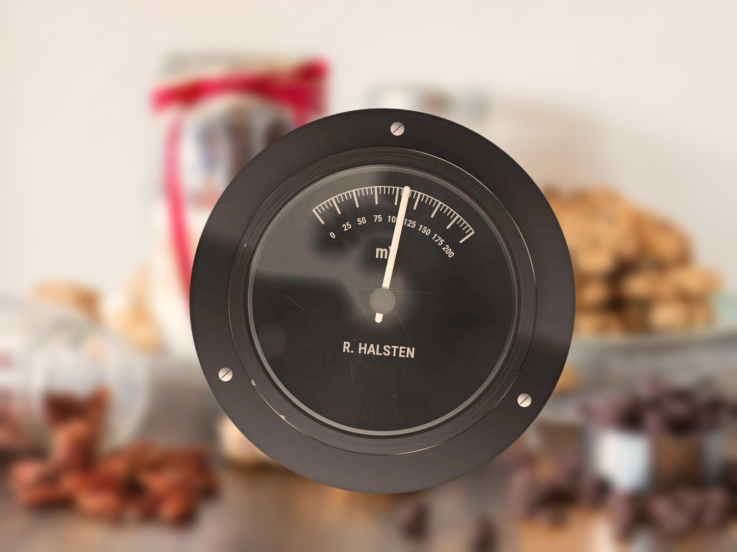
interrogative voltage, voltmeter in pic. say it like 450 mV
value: 110 mV
